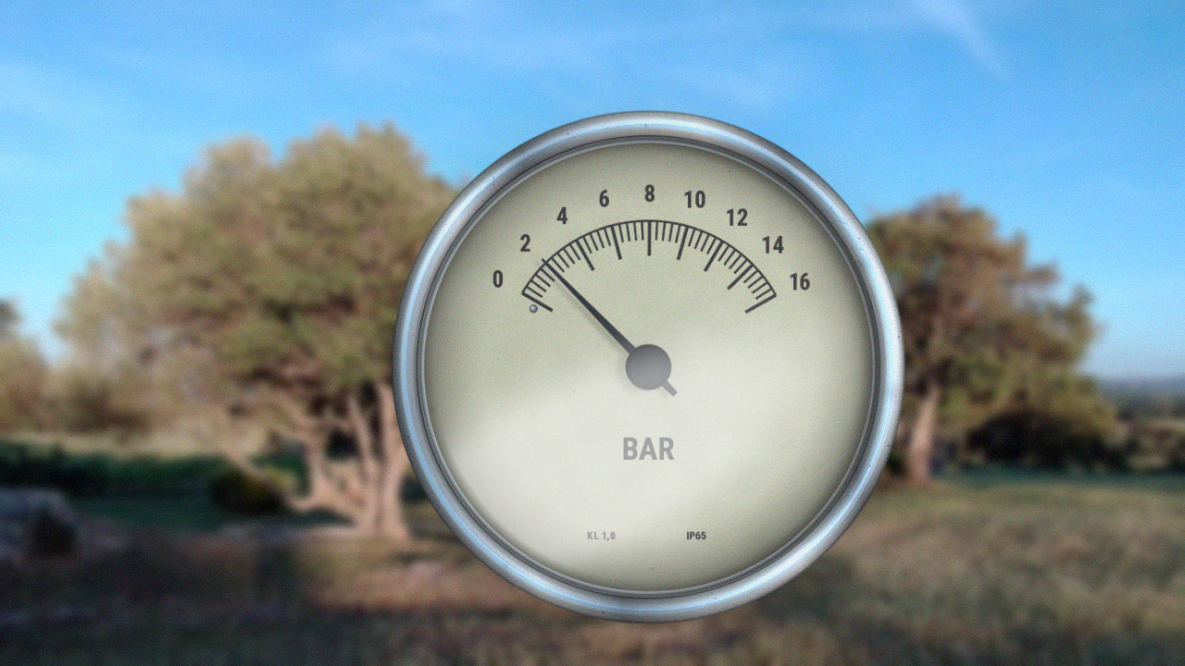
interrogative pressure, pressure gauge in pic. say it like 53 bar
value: 2 bar
